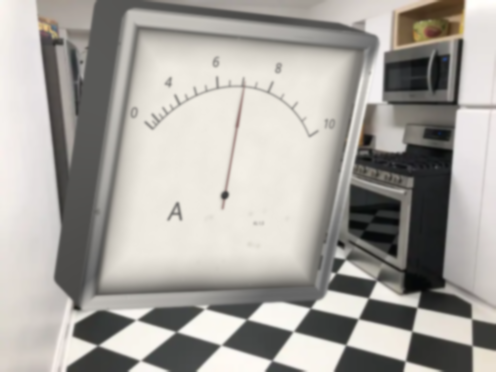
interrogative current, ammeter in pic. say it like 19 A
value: 7 A
